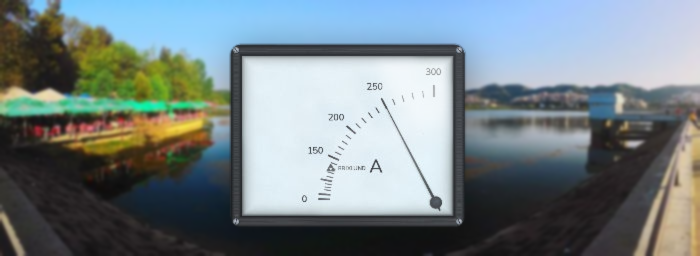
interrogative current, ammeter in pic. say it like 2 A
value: 250 A
